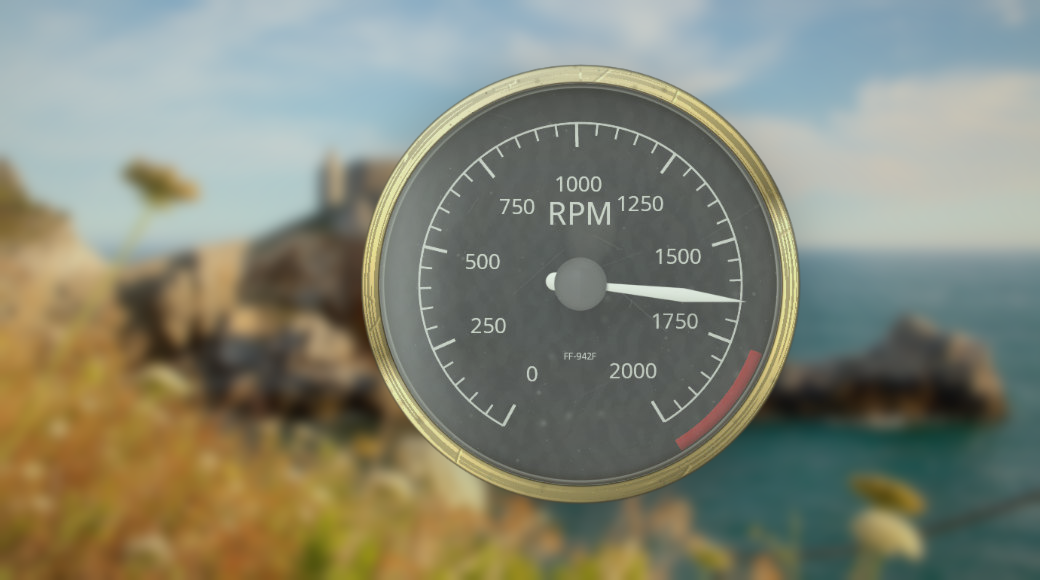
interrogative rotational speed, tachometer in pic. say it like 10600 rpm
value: 1650 rpm
